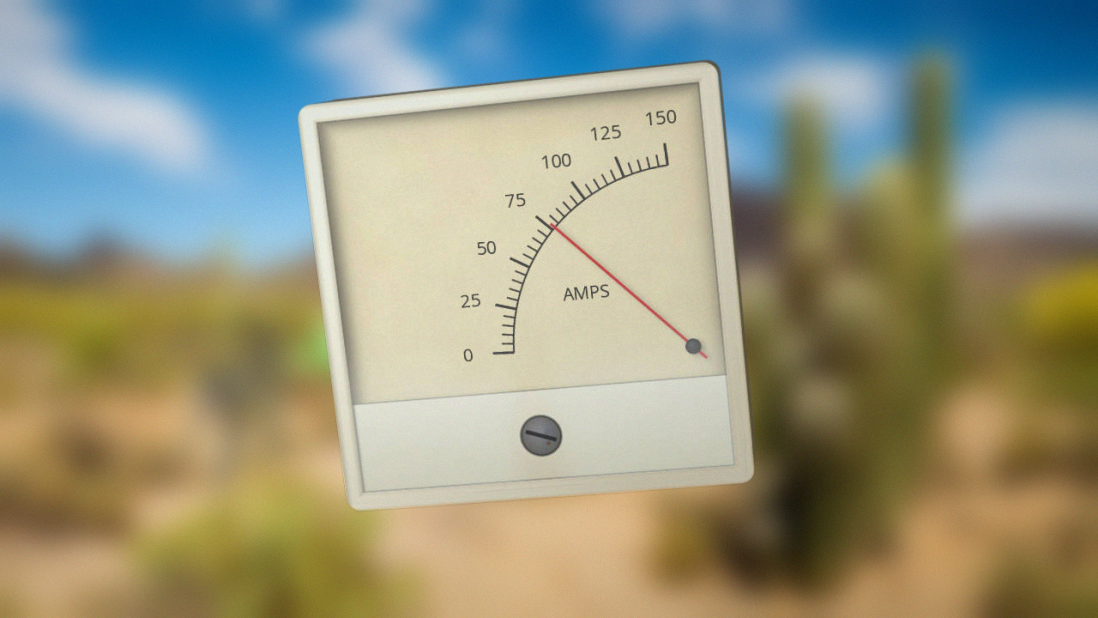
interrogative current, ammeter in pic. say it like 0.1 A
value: 77.5 A
